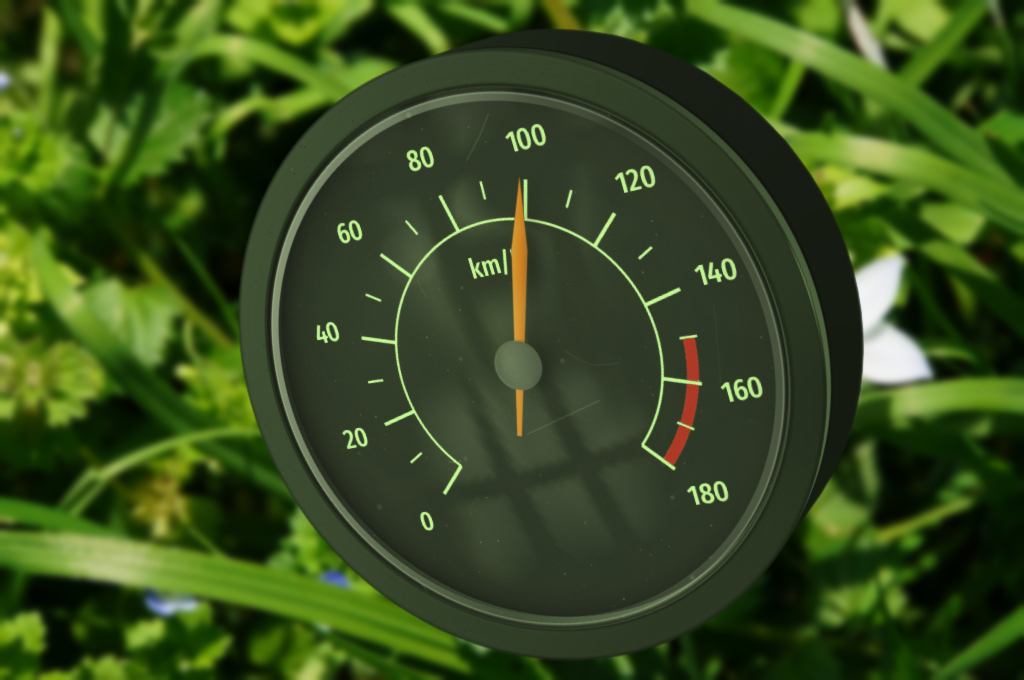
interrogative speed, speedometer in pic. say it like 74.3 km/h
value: 100 km/h
